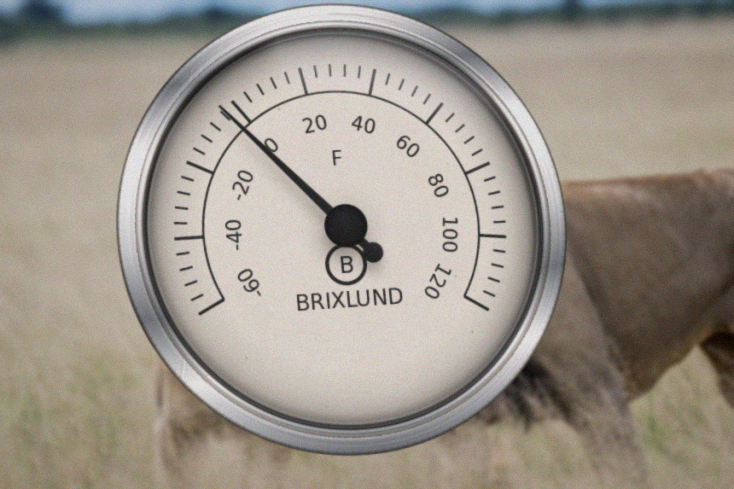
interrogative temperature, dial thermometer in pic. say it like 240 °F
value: -4 °F
